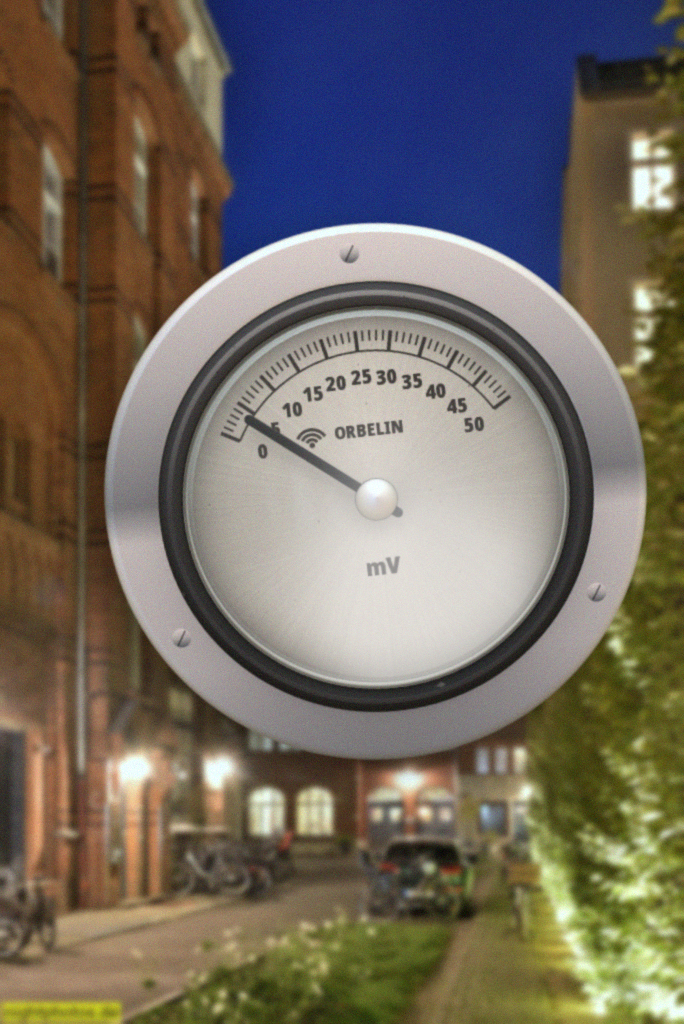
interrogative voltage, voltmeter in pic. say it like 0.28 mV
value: 4 mV
